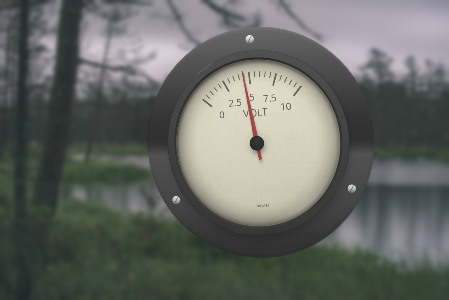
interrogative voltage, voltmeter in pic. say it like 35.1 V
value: 4.5 V
